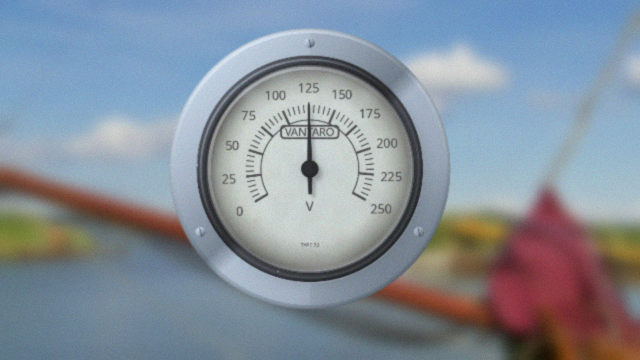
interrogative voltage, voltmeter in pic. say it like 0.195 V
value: 125 V
